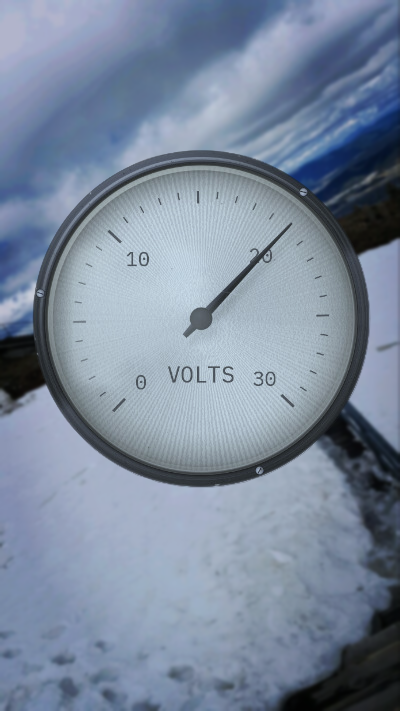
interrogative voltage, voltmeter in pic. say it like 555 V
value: 20 V
